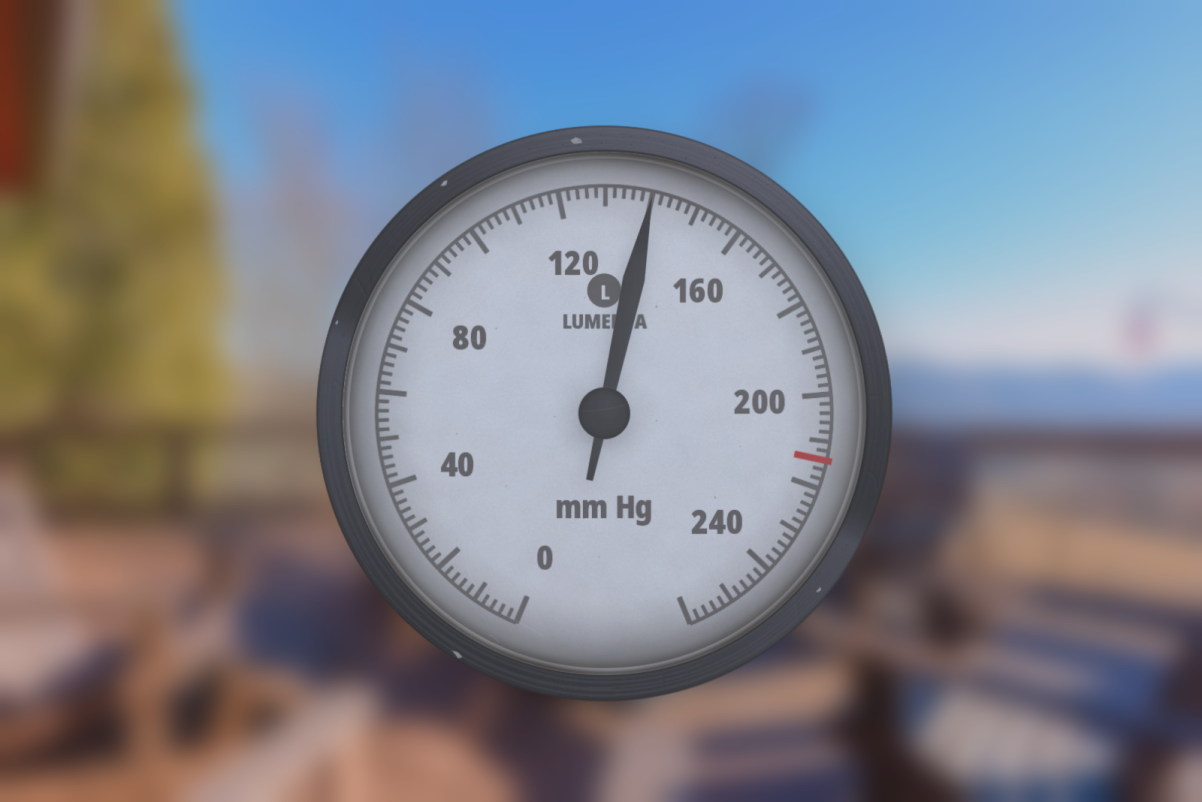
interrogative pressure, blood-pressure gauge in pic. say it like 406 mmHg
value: 140 mmHg
